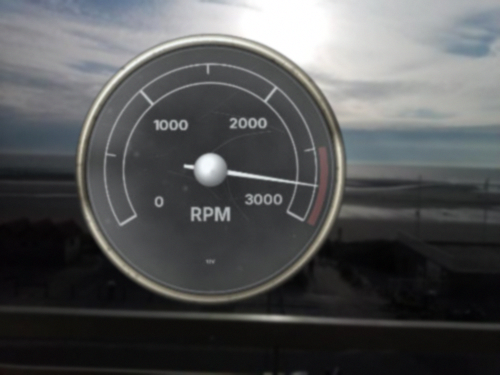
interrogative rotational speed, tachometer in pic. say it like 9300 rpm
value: 2750 rpm
